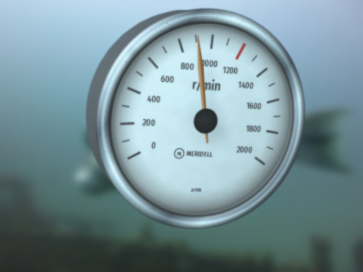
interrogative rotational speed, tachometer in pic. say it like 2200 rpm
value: 900 rpm
